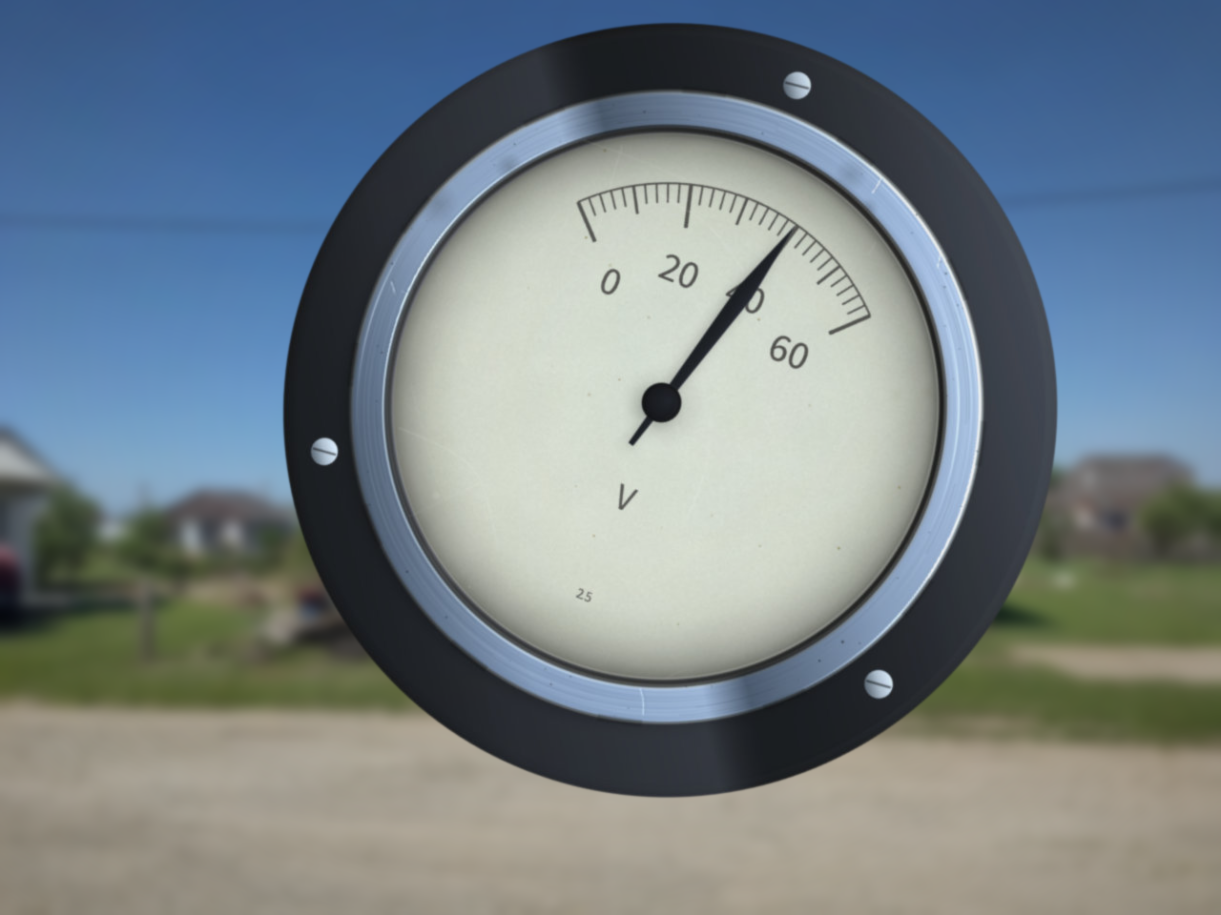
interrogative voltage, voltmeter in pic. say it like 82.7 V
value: 40 V
